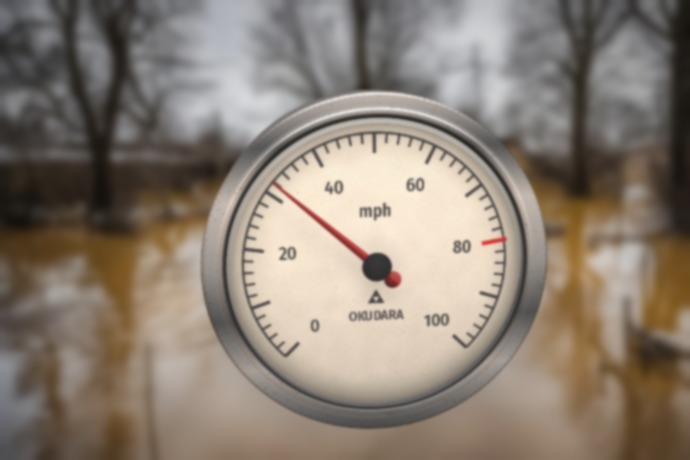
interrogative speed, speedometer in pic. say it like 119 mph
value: 32 mph
